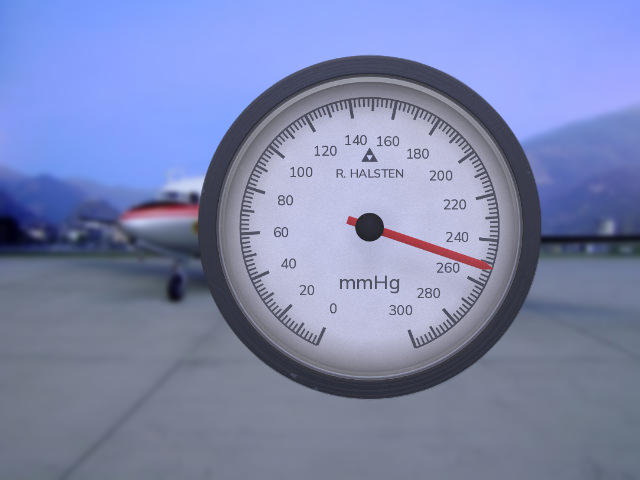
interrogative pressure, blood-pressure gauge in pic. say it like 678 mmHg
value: 252 mmHg
